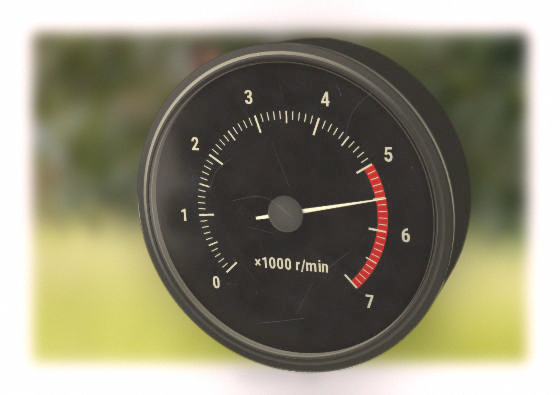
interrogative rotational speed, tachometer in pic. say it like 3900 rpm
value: 5500 rpm
